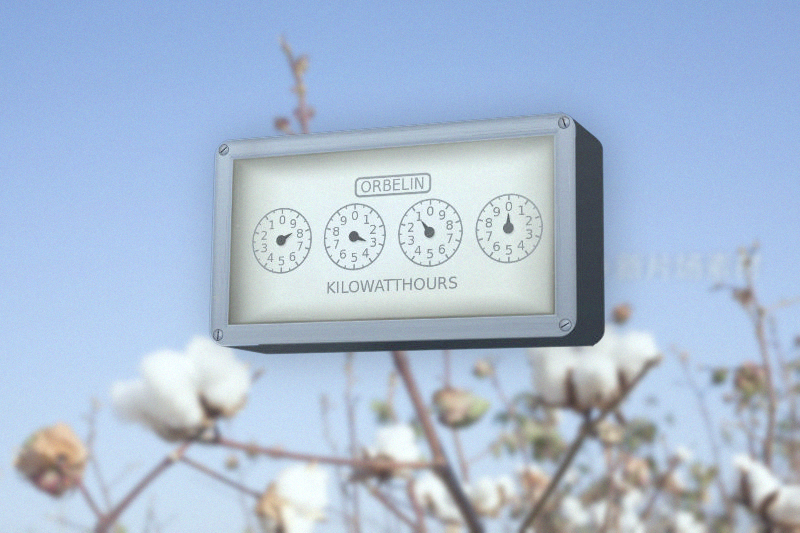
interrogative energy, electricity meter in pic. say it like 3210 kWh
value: 8310 kWh
